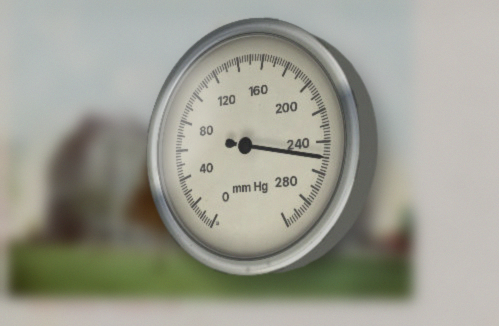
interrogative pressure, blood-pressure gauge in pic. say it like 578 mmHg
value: 250 mmHg
